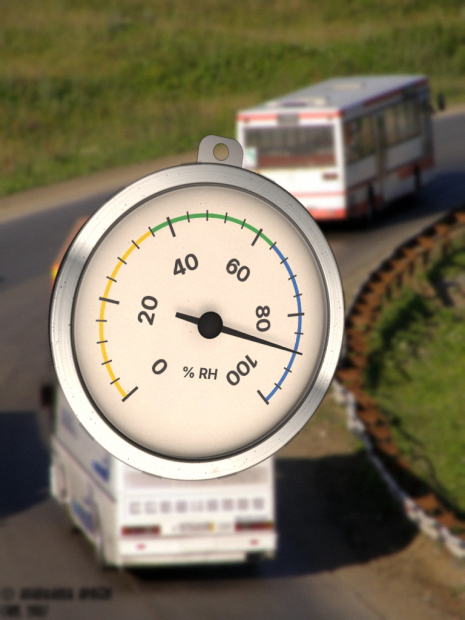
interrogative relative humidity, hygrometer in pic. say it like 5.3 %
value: 88 %
